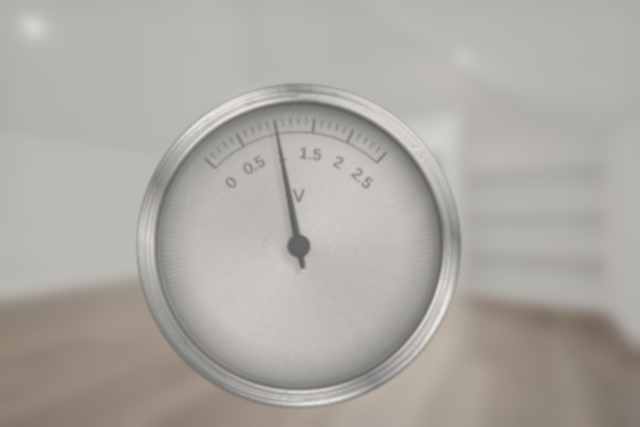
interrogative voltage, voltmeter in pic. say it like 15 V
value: 1 V
